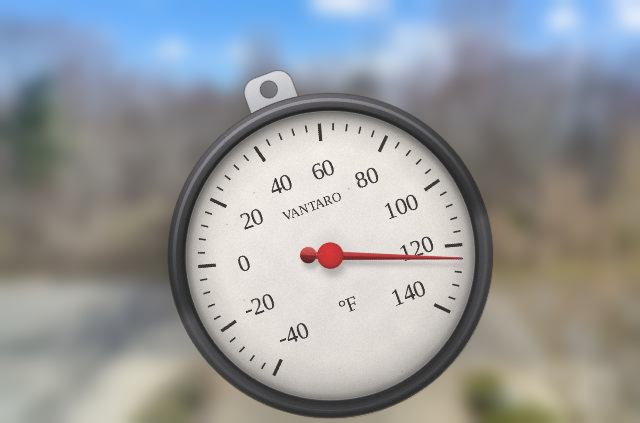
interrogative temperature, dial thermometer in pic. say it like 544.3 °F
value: 124 °F
